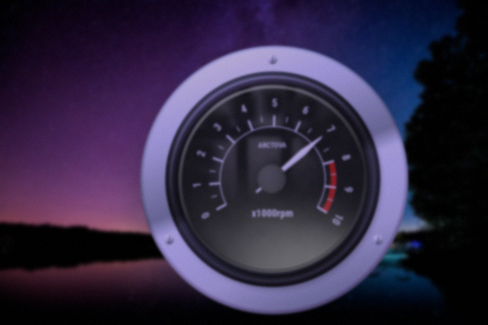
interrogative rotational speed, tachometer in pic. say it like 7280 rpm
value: 7000 rpm
